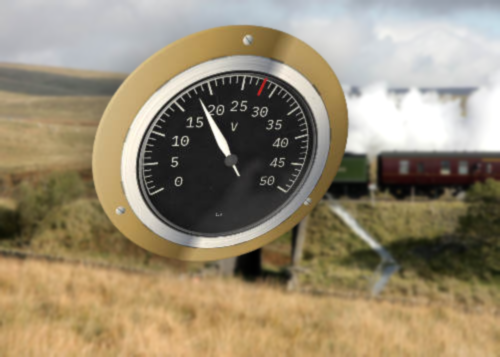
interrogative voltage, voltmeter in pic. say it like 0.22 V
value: 18 V
